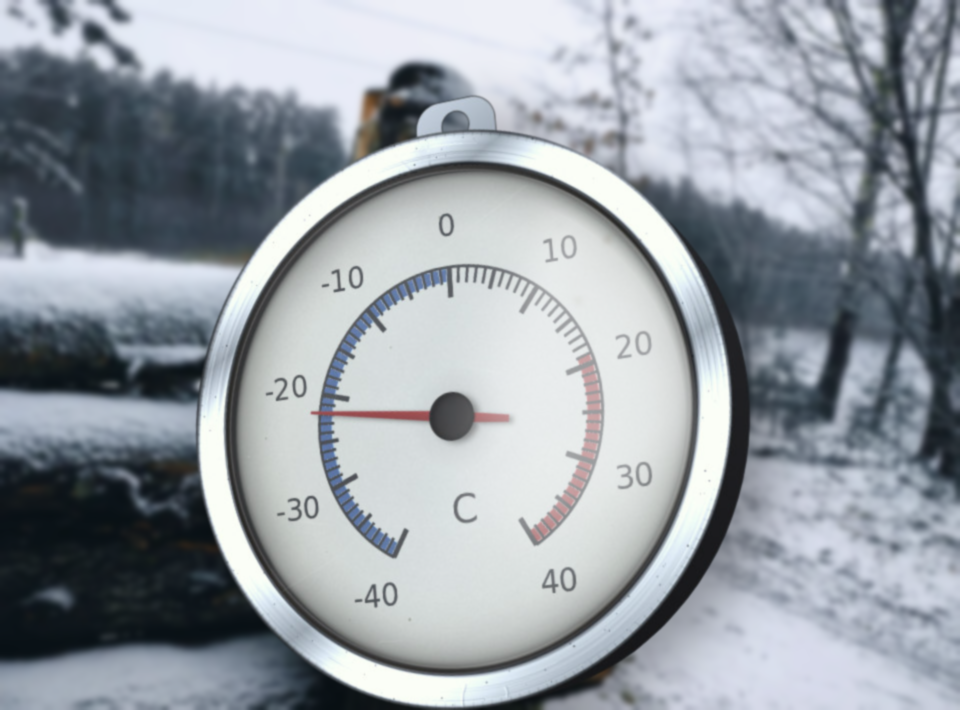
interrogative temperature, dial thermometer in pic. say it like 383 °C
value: -22 °C
